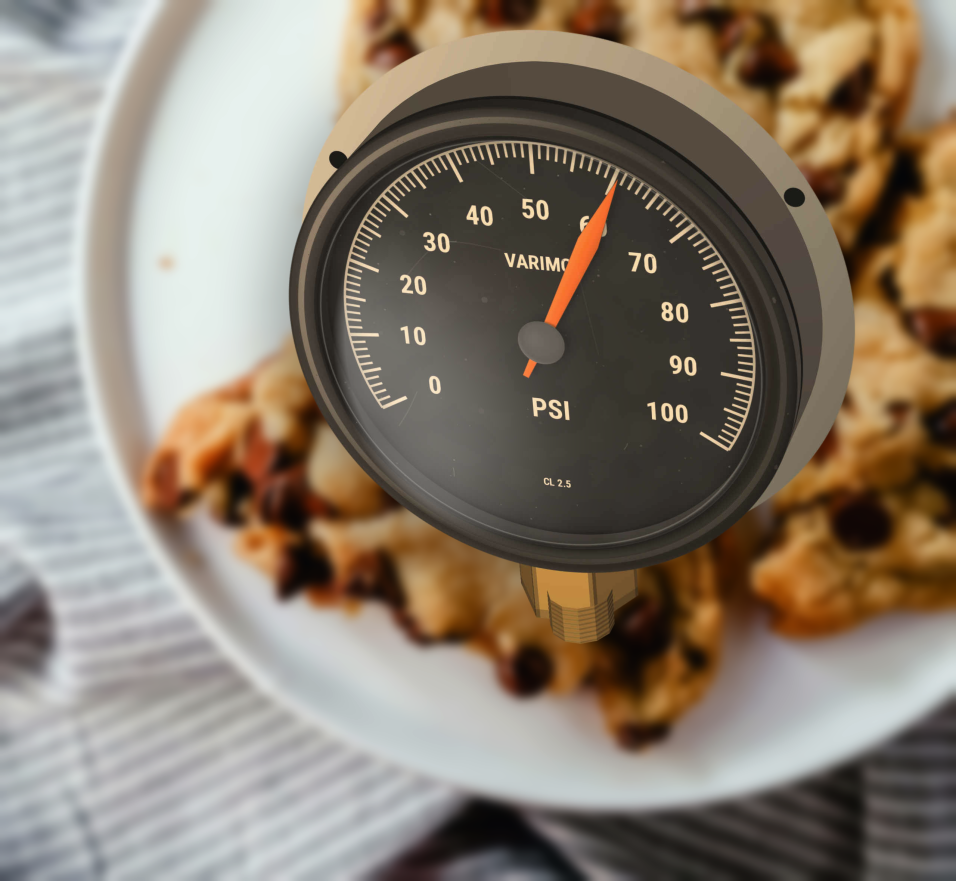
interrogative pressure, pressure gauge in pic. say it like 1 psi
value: 60.5 psi
